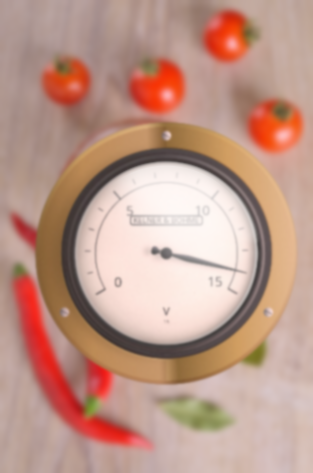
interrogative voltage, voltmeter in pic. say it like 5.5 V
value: 14 V
